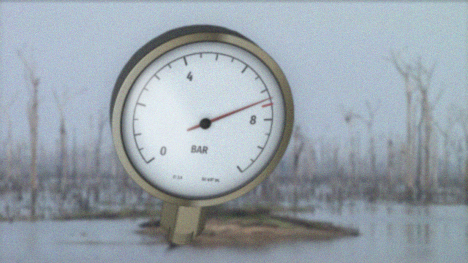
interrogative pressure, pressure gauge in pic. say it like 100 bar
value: 7.25 bar
